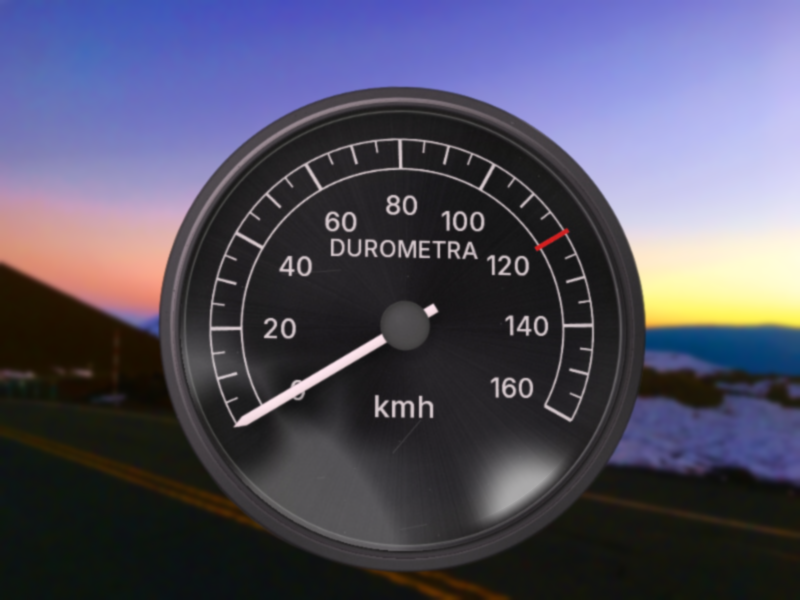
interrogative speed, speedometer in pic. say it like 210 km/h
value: 0 km/h
